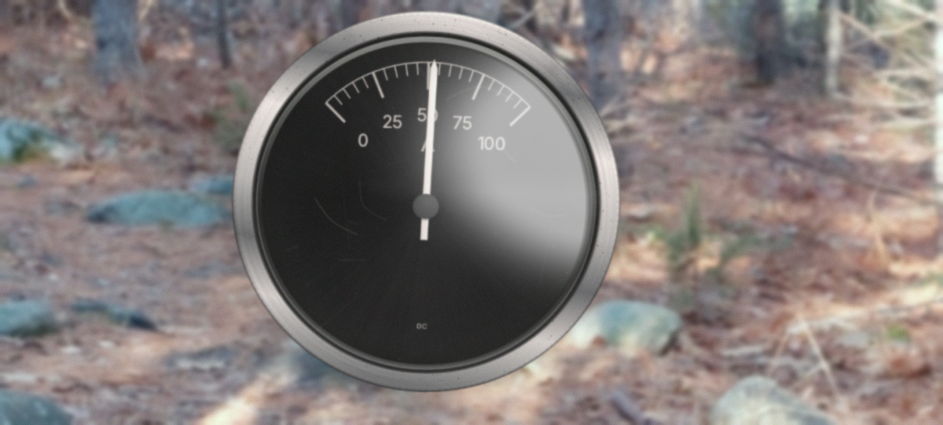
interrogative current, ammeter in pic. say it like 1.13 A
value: 52.5 A
